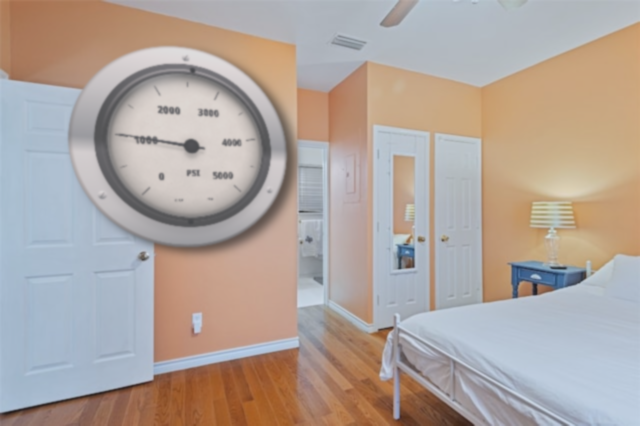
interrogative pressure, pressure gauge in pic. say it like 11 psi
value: 1000 psi
